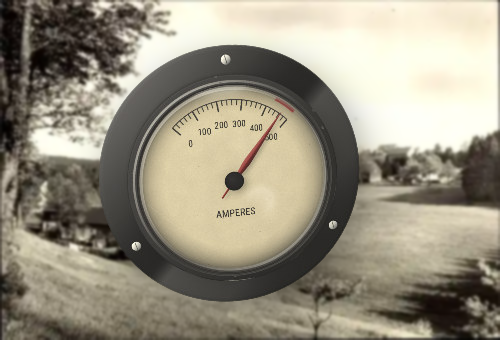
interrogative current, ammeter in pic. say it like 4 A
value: 460 A
